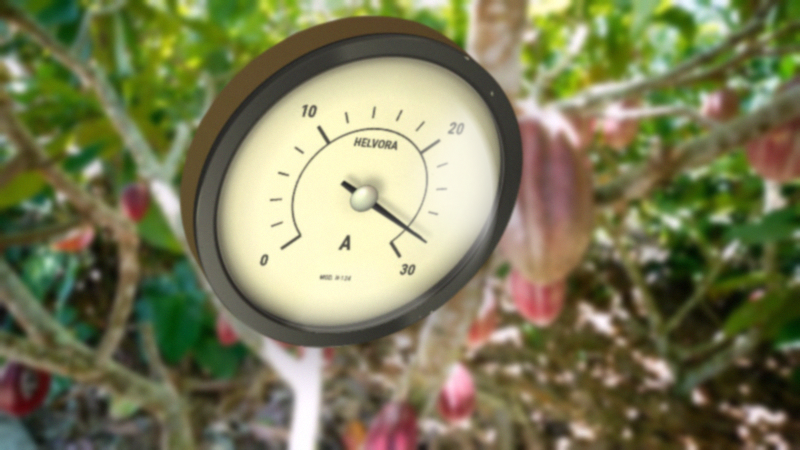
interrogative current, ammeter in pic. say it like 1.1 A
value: 28 A
